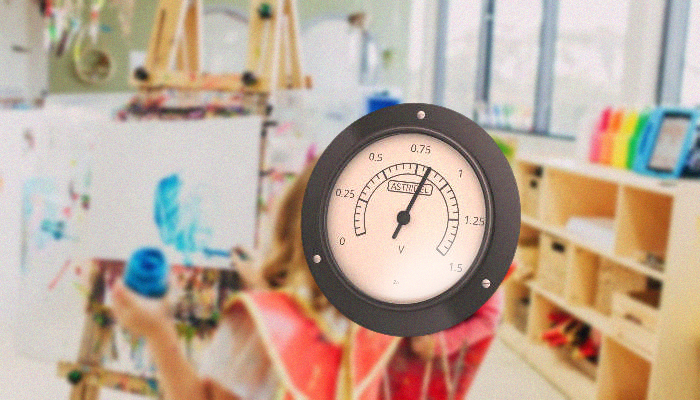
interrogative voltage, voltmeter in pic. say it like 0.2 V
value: 0.85 V
